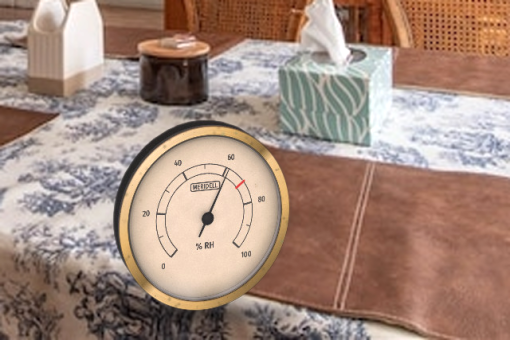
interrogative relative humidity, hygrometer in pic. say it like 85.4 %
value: 60 %
